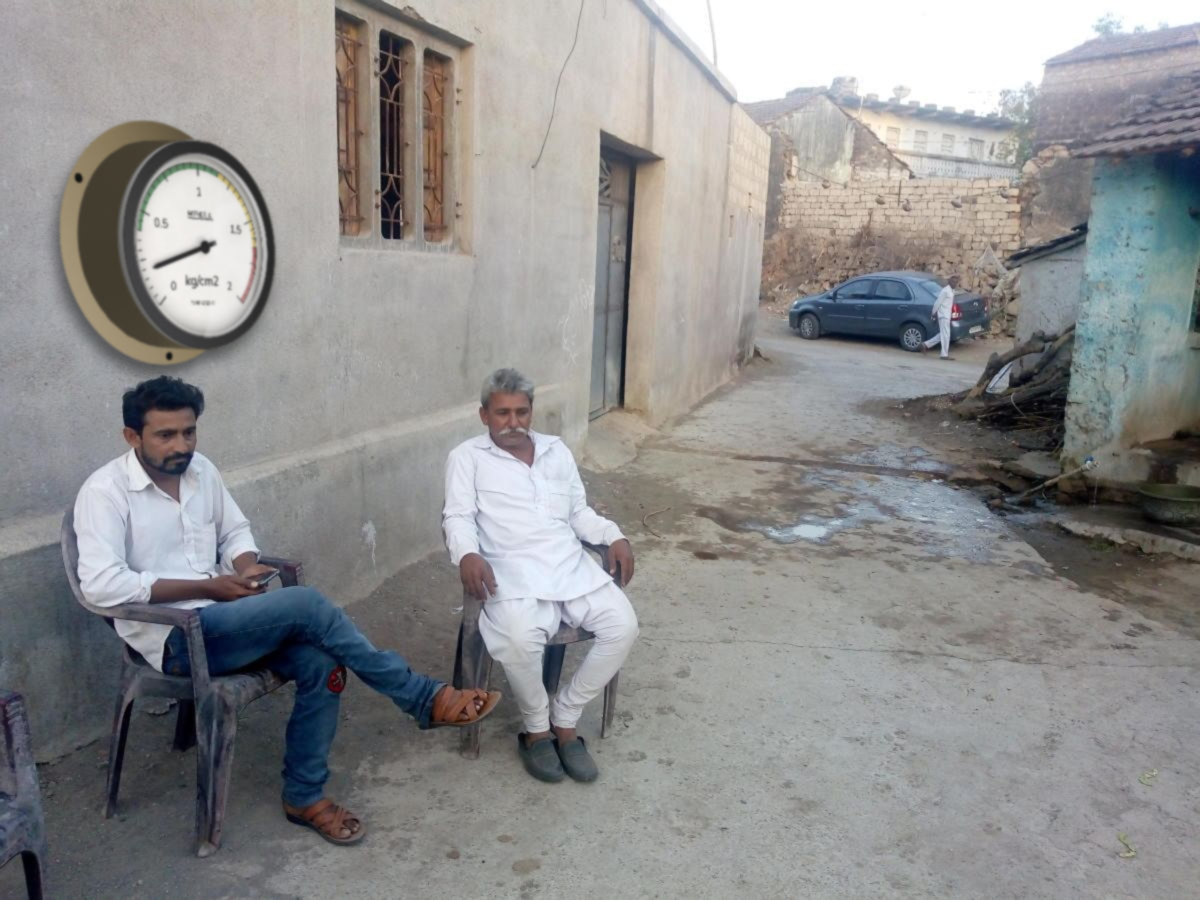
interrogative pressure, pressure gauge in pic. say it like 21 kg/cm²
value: 0.2 kg/cm²
